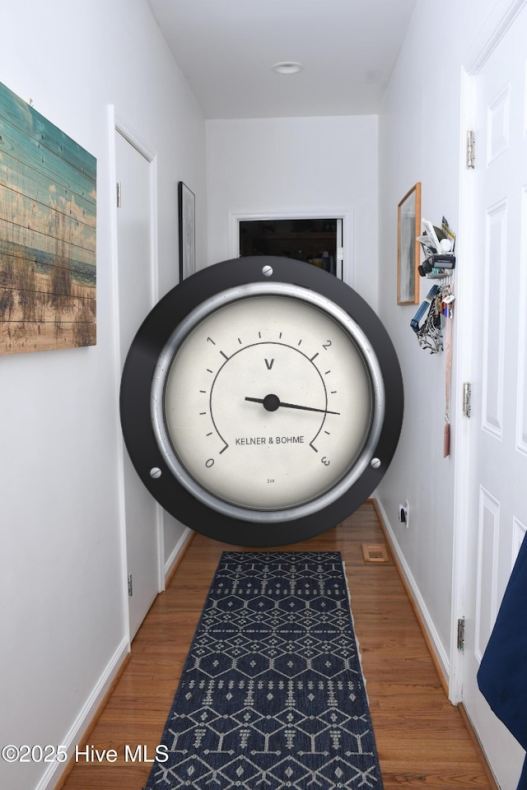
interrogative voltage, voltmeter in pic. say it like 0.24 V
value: 2.6 V
